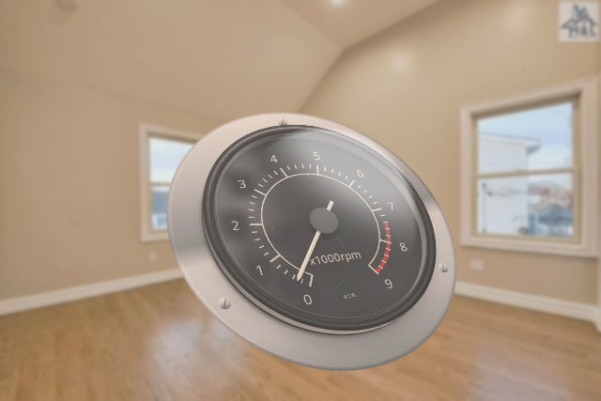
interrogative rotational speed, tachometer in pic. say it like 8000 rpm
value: 300 rpm
